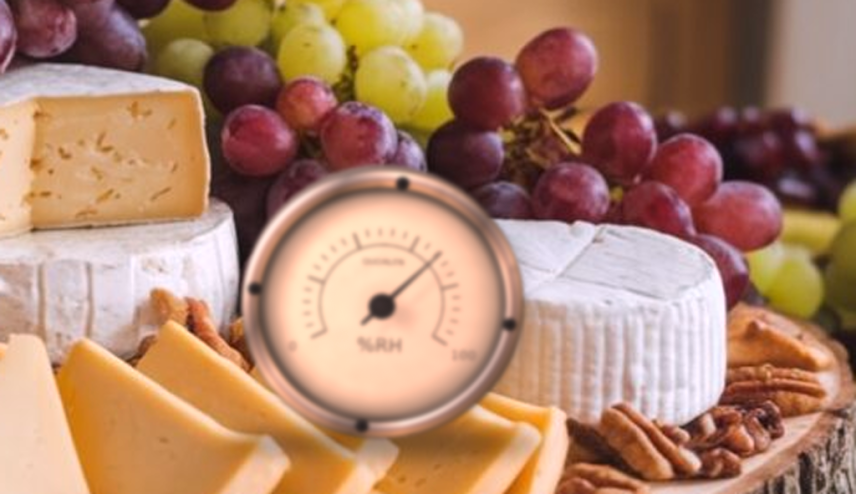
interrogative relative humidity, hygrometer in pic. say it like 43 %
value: 68 %
